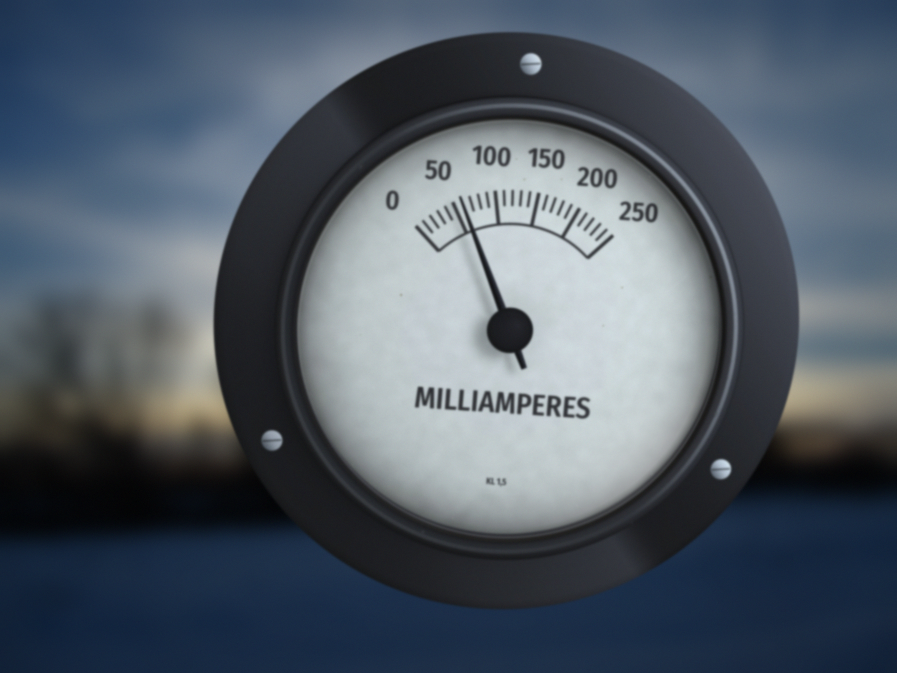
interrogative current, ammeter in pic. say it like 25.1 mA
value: 60 mA
